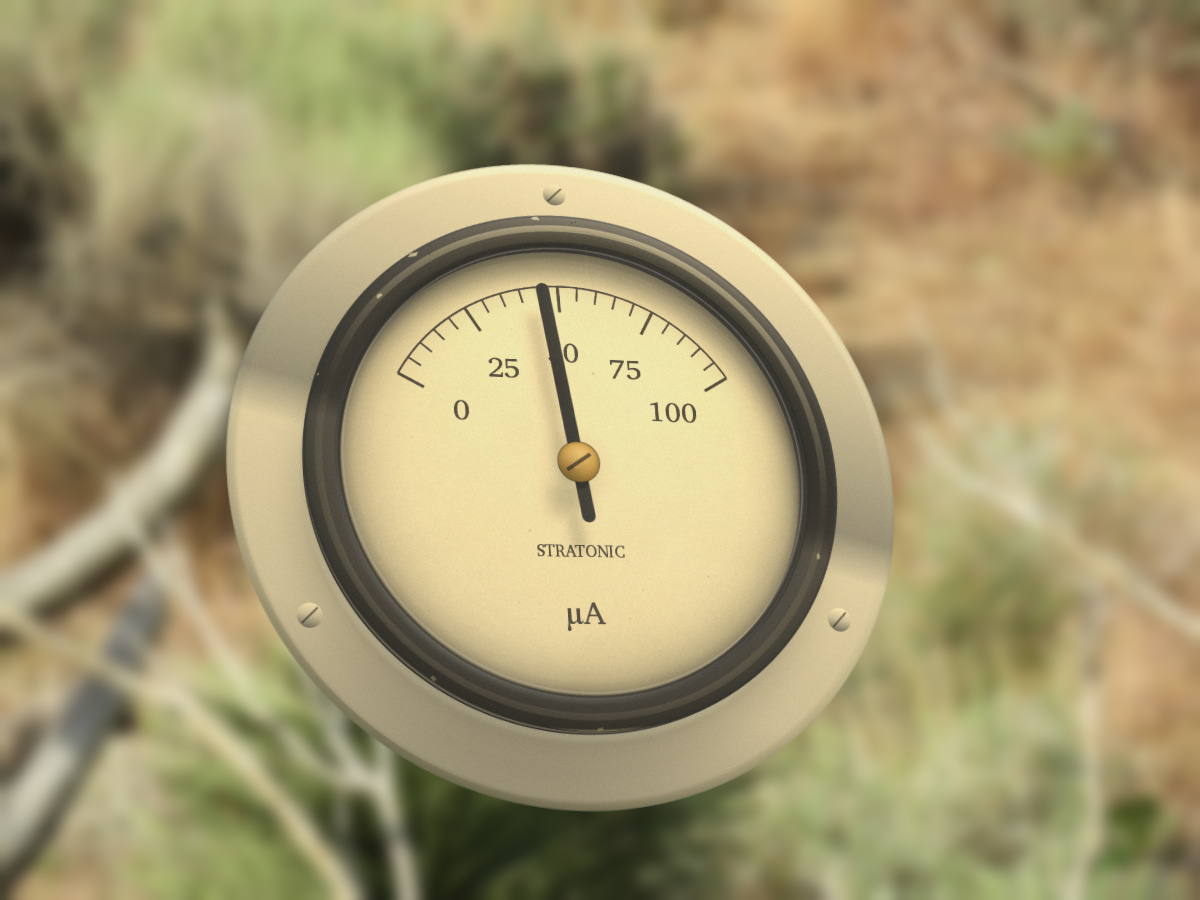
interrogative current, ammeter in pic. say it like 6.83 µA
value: 45 µA
